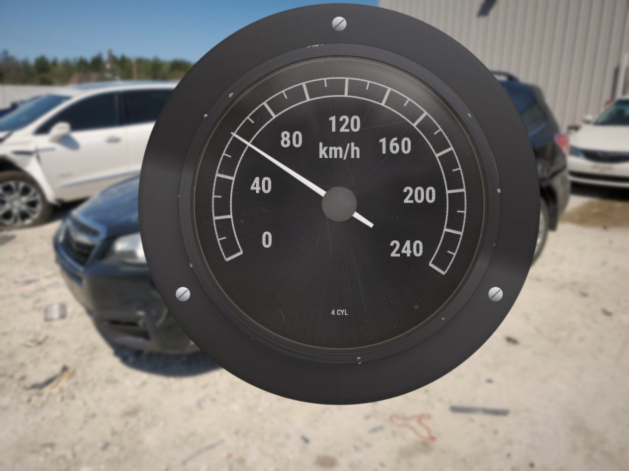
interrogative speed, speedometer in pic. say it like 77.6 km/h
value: 60 km/h
